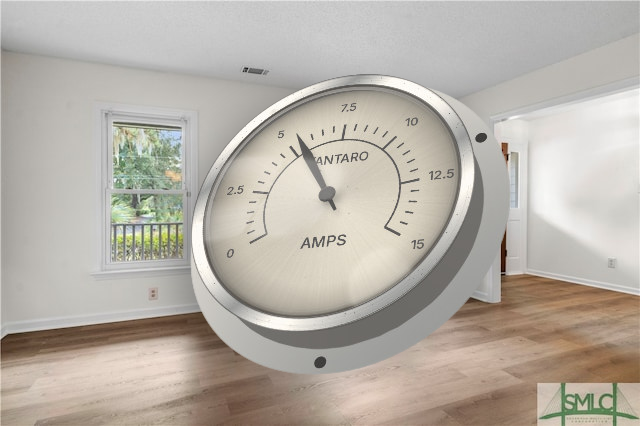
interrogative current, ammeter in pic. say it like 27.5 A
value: 5.5 A
